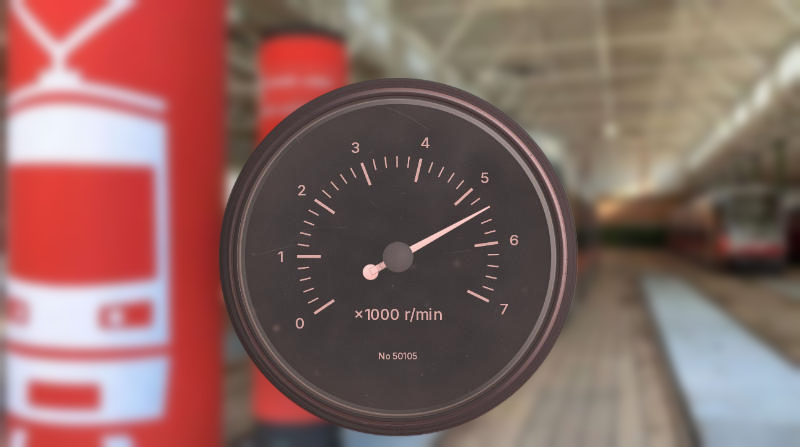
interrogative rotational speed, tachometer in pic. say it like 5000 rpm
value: 5400 rpm
